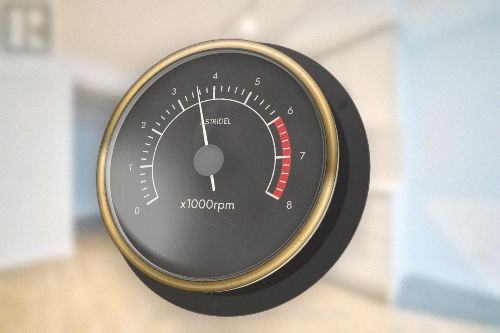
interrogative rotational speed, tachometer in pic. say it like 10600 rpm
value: 3600 rpm
